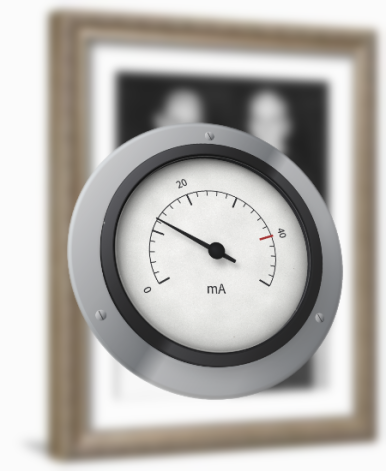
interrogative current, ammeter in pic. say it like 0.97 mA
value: 12 mA
